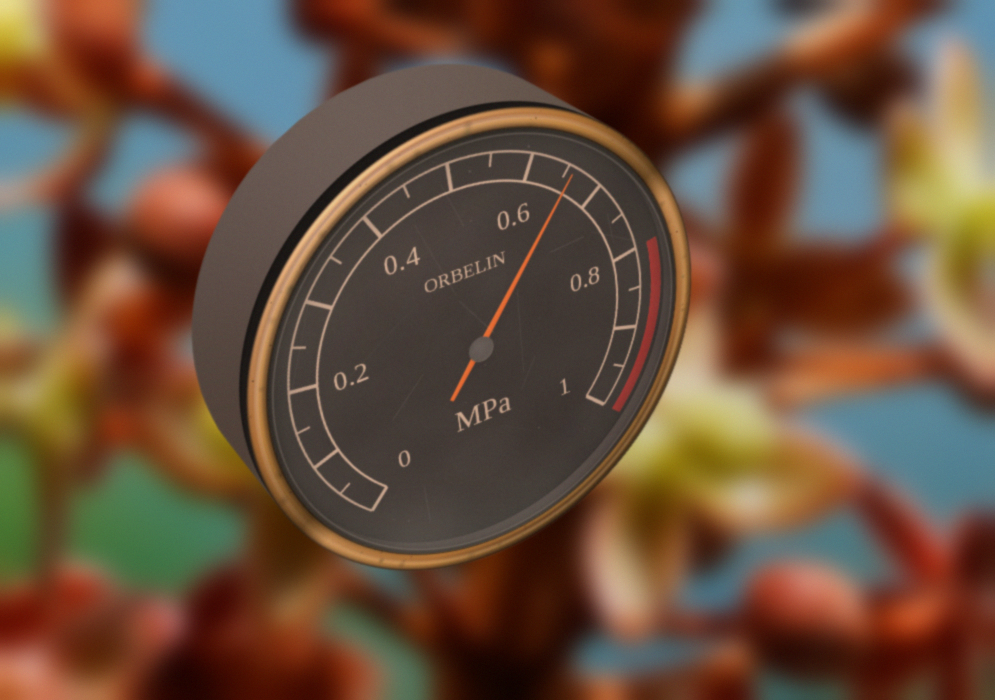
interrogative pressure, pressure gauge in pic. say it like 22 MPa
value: 0.65 MPa
